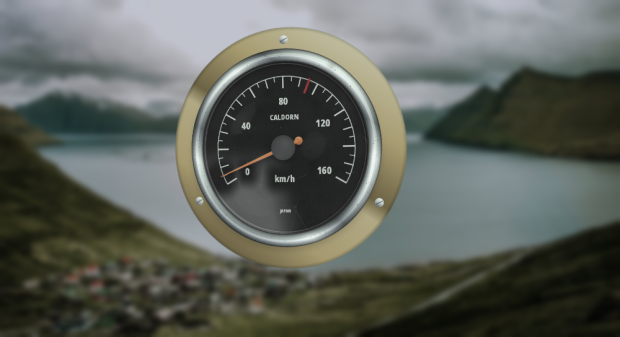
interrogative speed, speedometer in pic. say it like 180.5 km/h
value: 5 km/h
